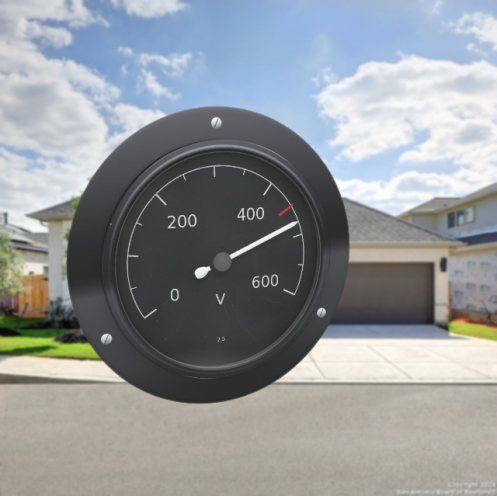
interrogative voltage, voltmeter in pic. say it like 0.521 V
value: 475 V
